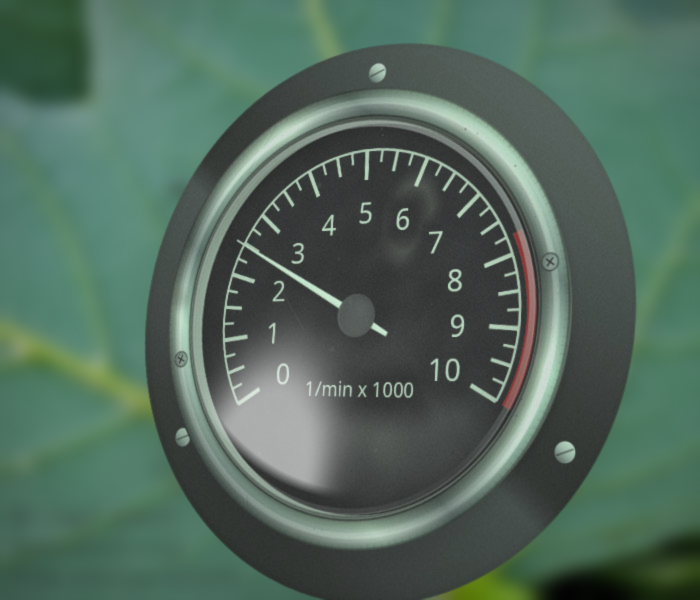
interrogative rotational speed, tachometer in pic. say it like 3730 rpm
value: 2500 rpm
